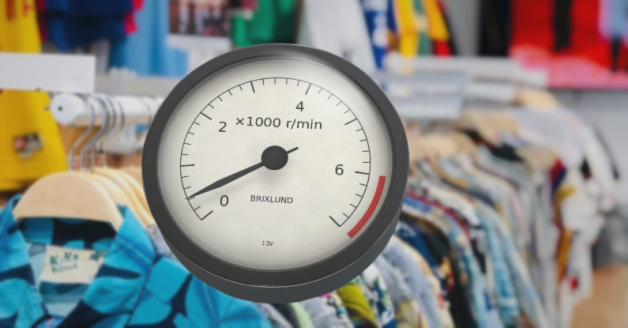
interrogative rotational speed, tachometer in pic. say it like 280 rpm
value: 400 rpm
